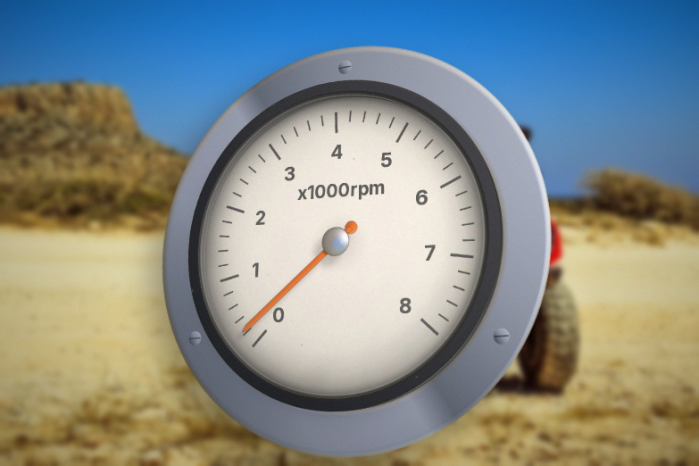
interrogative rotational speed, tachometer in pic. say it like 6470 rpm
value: 200 rpm
